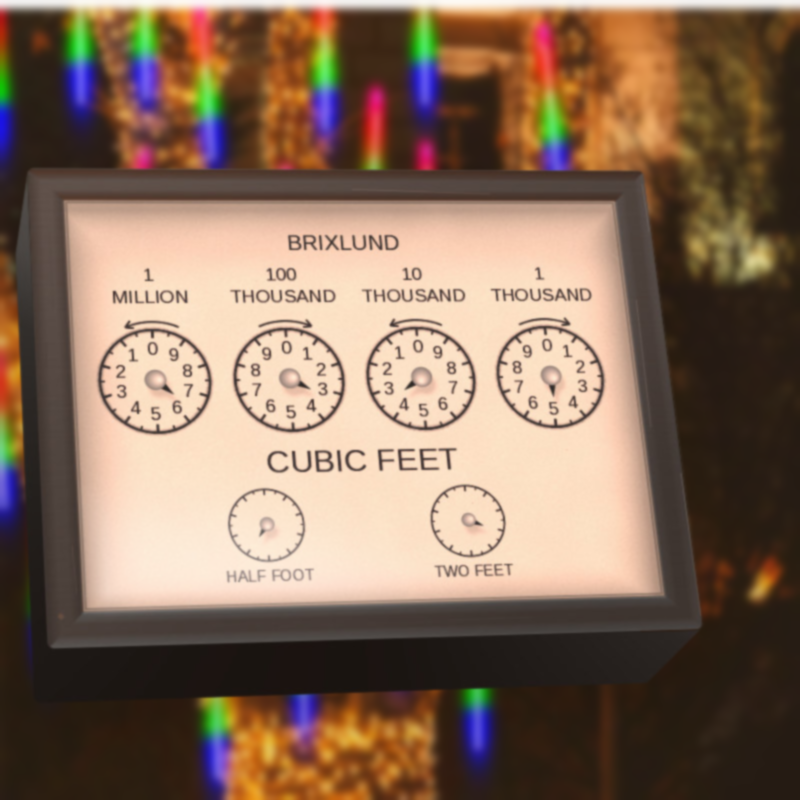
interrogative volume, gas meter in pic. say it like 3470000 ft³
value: 633500 ft³
